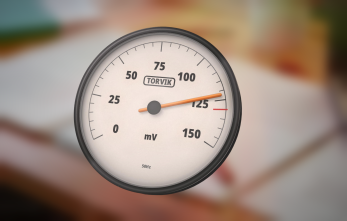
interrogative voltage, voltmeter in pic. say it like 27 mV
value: 122.5 mV
